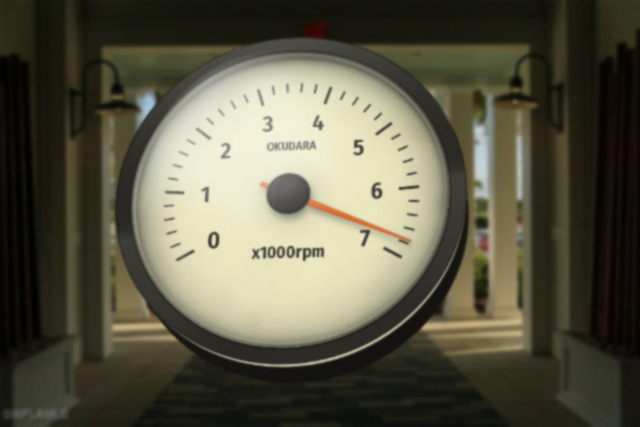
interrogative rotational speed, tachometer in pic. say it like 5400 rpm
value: 6800 rpm
